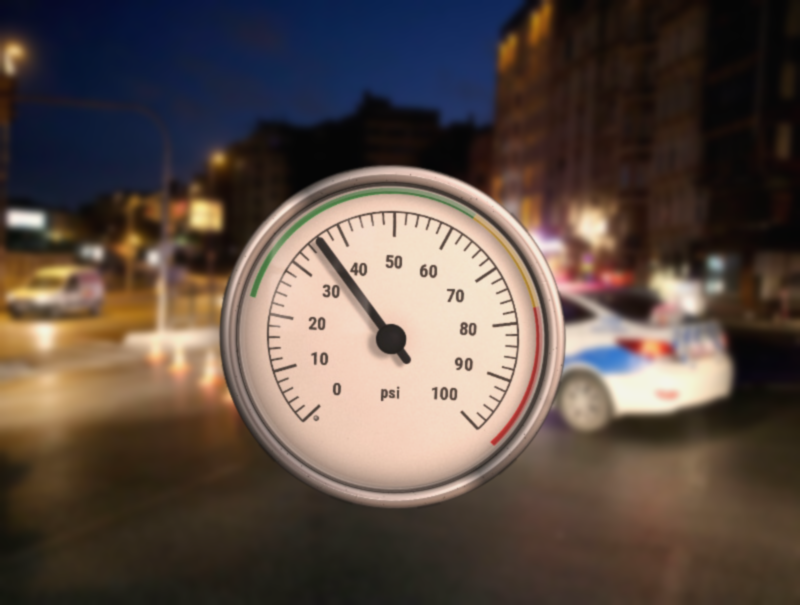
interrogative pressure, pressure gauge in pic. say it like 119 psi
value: 36 psi
